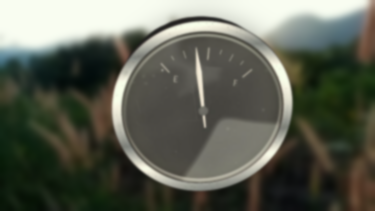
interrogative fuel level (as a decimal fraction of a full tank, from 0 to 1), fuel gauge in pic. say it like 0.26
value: 0.375
